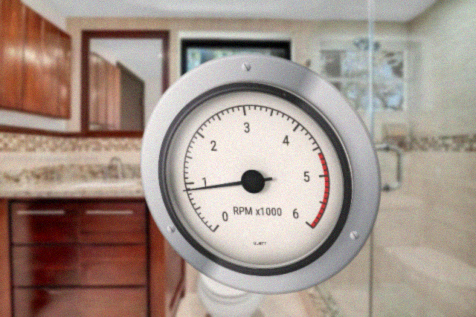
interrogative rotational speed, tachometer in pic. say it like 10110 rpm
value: 900 rpm
